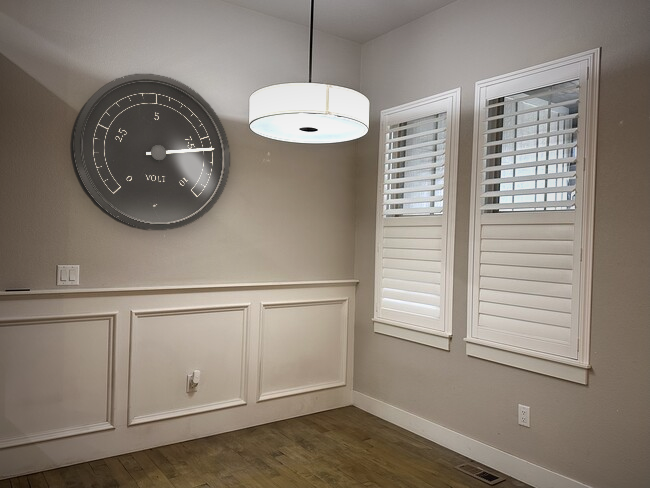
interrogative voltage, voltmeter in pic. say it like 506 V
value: 8 V
